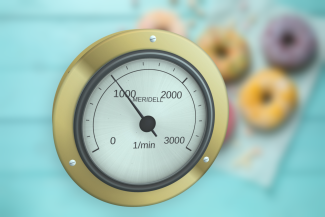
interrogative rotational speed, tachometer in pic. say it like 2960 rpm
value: 1000 rpm
